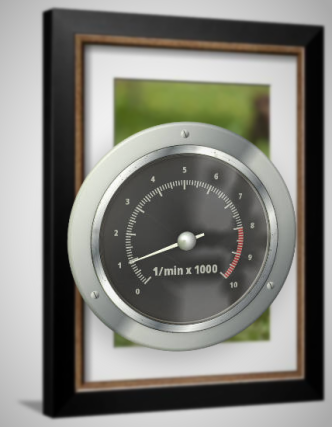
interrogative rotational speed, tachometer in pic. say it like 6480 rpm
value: 1000 rpm
